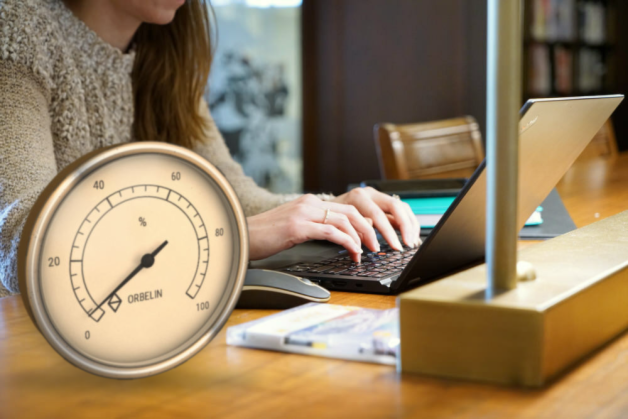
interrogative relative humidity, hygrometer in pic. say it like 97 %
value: 4 %
